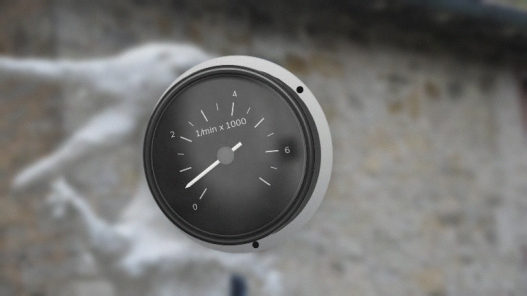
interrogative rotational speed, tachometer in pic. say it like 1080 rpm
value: 500 rpm
